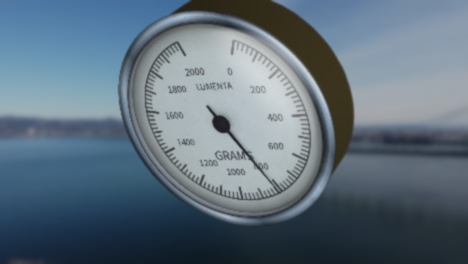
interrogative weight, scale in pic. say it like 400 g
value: 800 g
